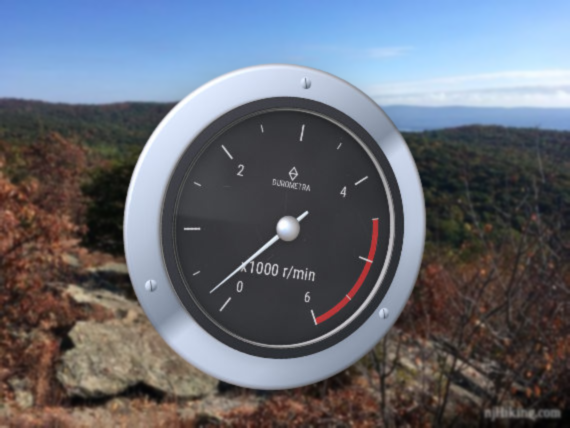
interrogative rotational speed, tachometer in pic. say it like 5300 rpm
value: 250 rpm
